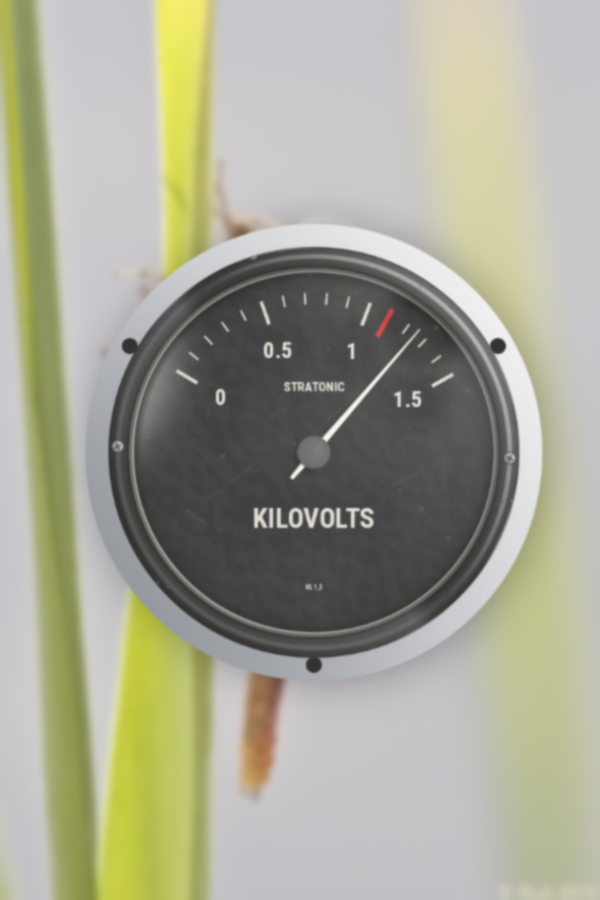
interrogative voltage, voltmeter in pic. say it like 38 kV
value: 1.25 kV
